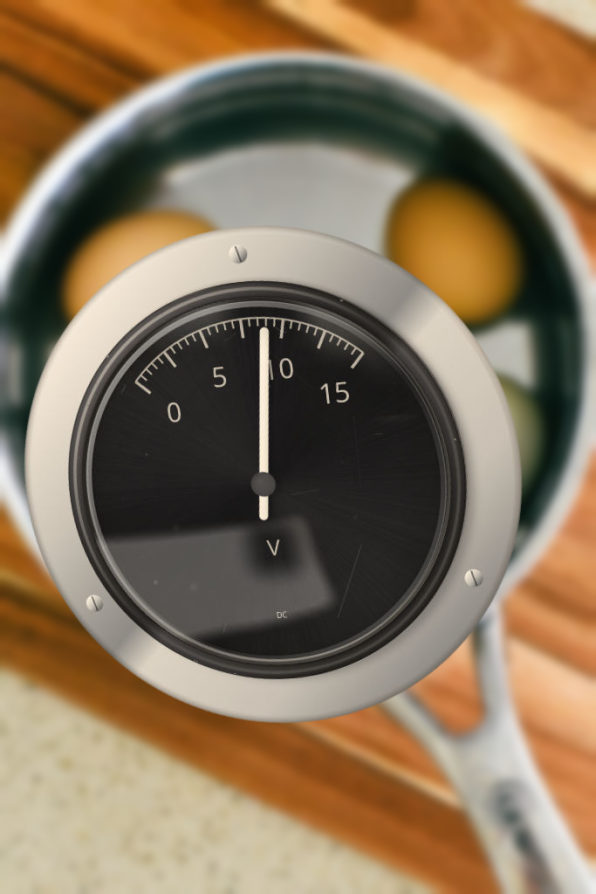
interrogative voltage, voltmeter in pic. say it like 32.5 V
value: 9 V
